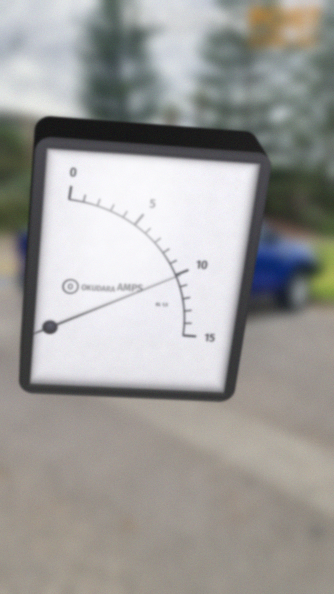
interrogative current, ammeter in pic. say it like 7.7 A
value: 10 A
